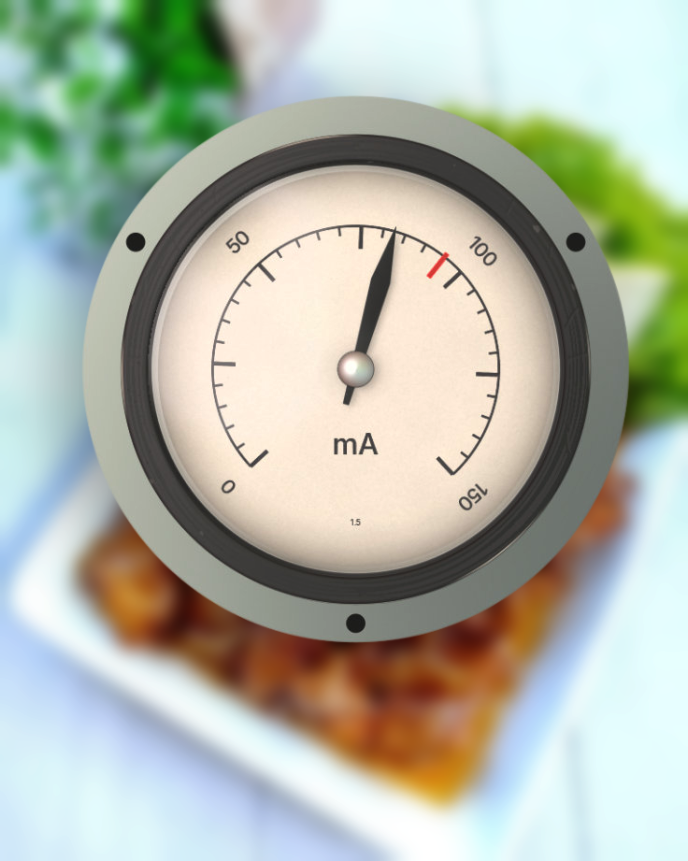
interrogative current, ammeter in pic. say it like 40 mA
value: 82.5 mA
